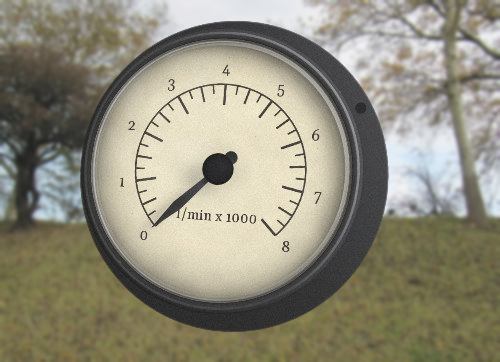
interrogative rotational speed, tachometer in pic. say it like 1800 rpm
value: 0 rpm
